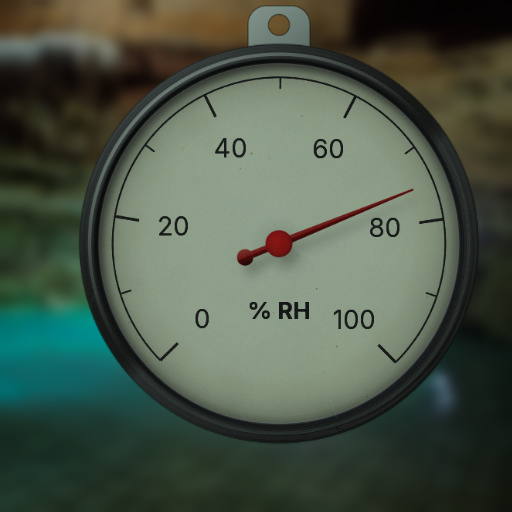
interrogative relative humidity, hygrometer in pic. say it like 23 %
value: 75 %
